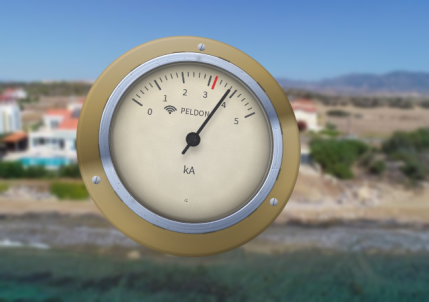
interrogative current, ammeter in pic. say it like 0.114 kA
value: 3.8 kA
